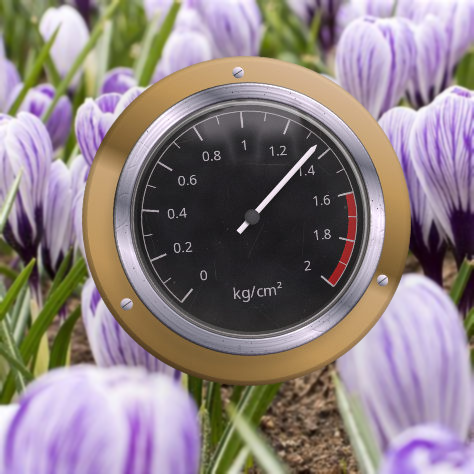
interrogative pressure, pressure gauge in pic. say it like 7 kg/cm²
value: 1.35 kg/cm²
